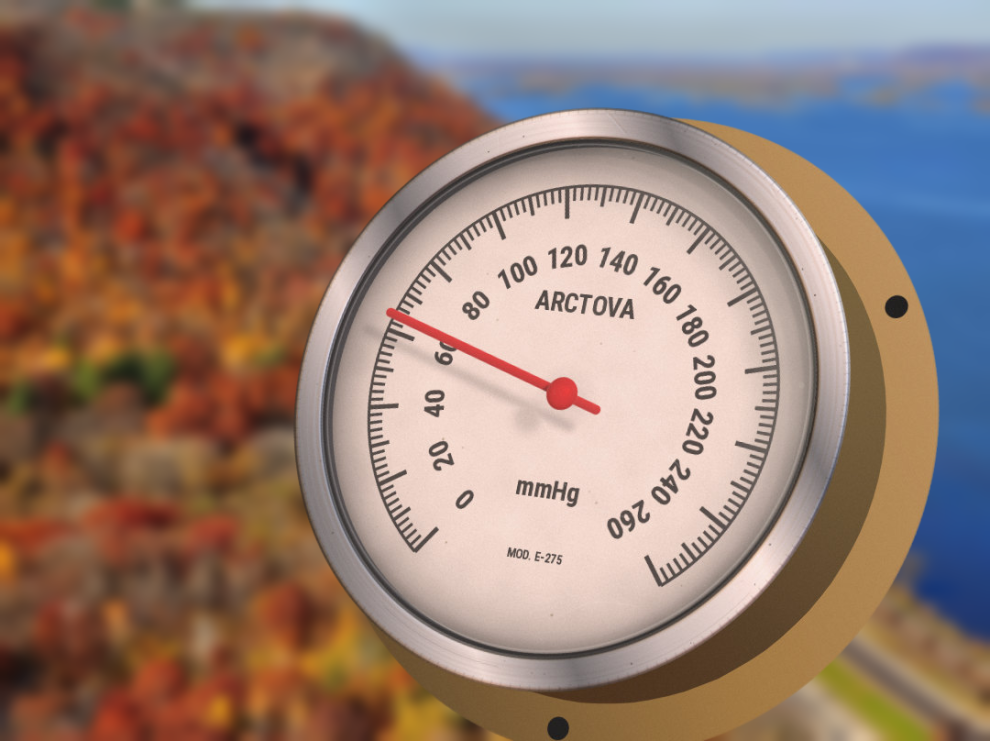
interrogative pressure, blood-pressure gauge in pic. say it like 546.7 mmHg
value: 64 mmHg
